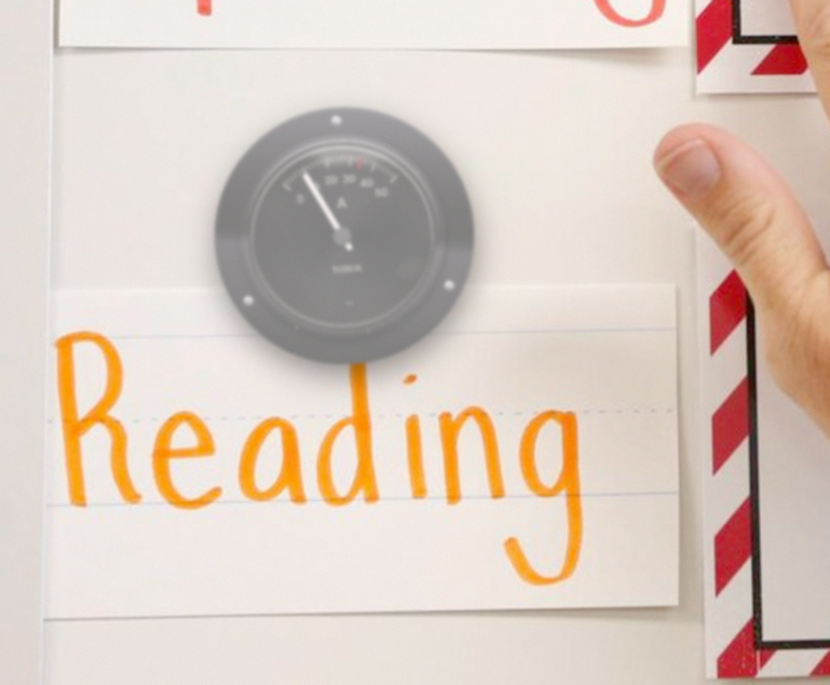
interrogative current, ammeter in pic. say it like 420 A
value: 10 A
